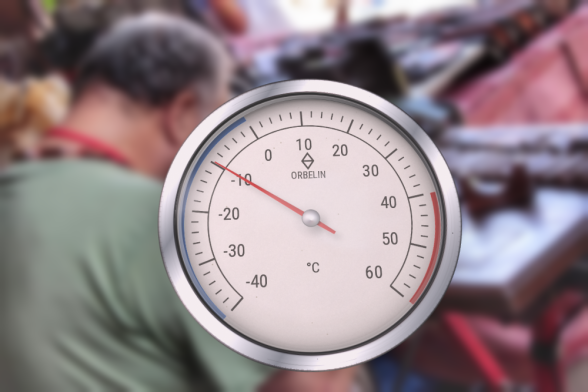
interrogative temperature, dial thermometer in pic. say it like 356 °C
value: -10 °C
